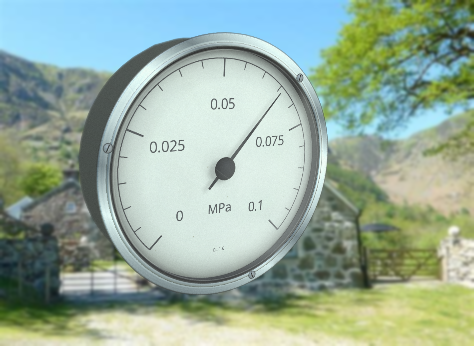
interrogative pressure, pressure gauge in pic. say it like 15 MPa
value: 0.065 MPa
